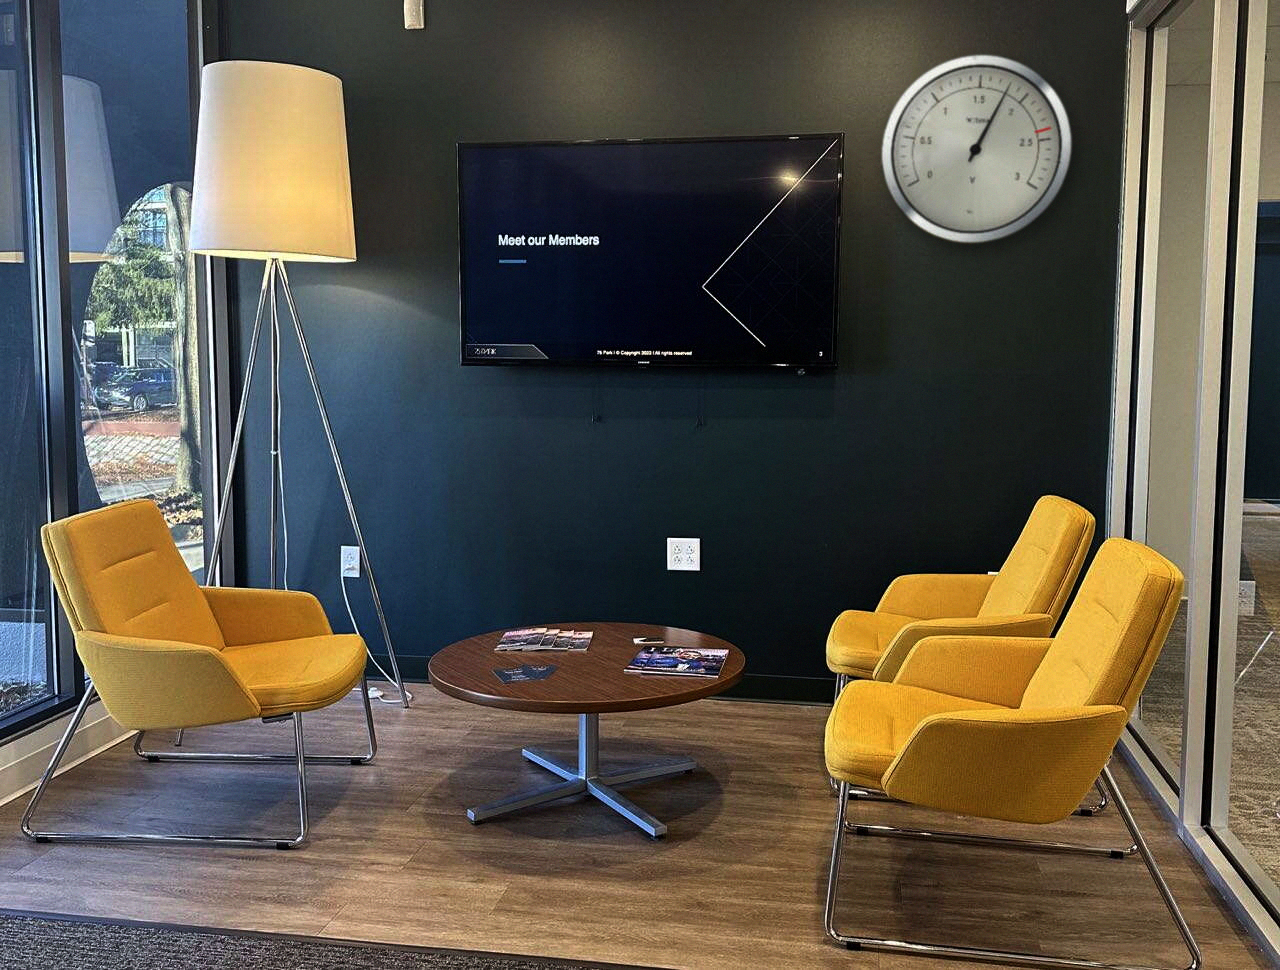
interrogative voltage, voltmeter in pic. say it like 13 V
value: 1.8 V
